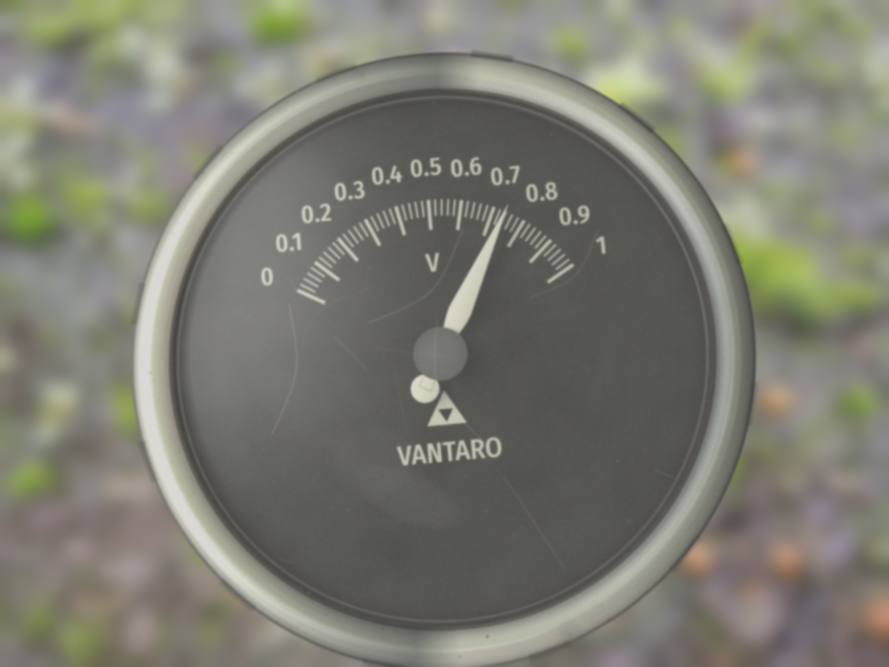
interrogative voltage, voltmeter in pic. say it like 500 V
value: 0.74 V
